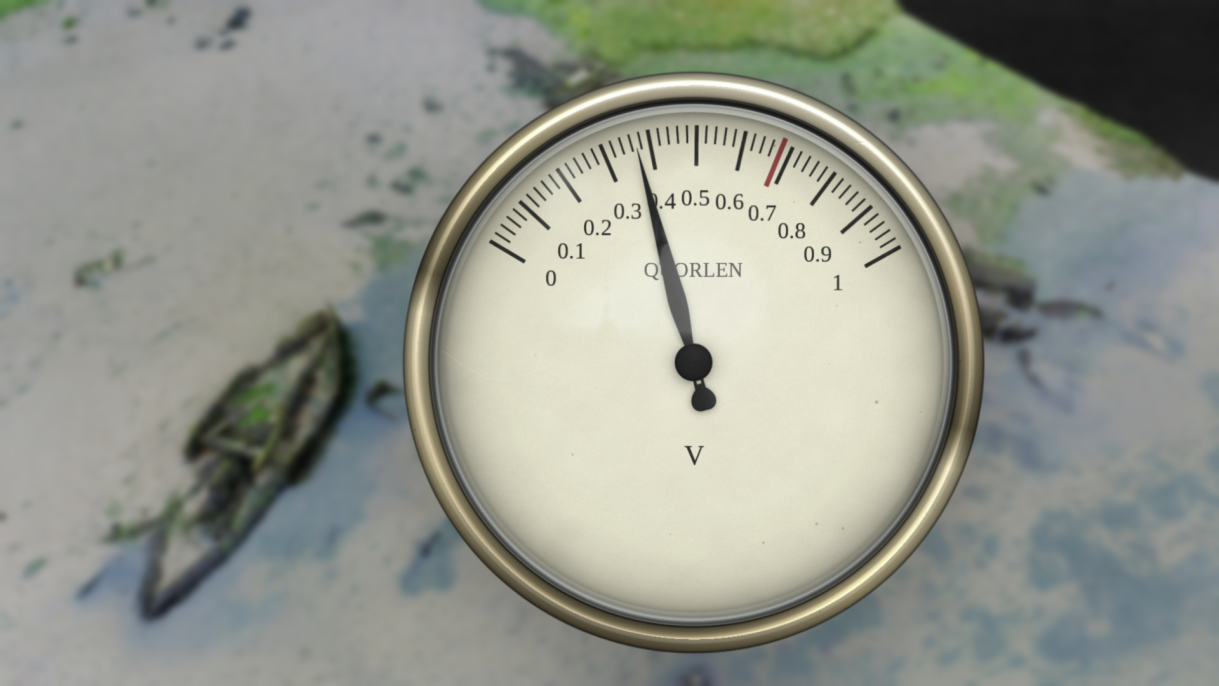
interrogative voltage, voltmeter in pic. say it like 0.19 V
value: 0.37 V
